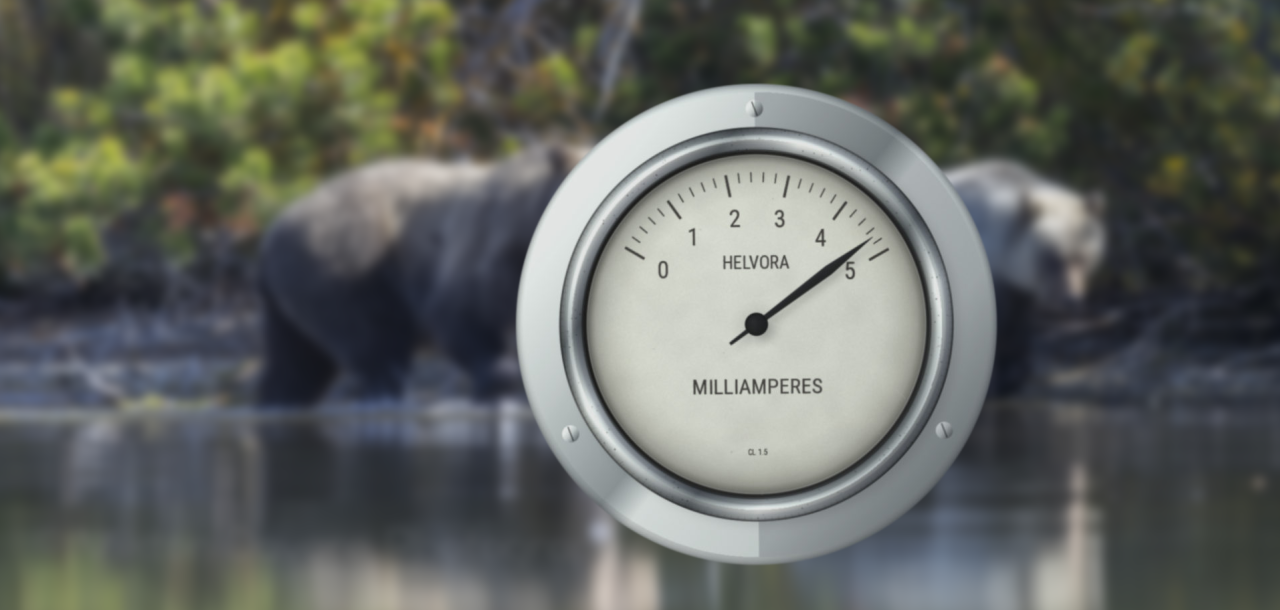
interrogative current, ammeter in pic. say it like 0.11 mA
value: 4.7 mA
